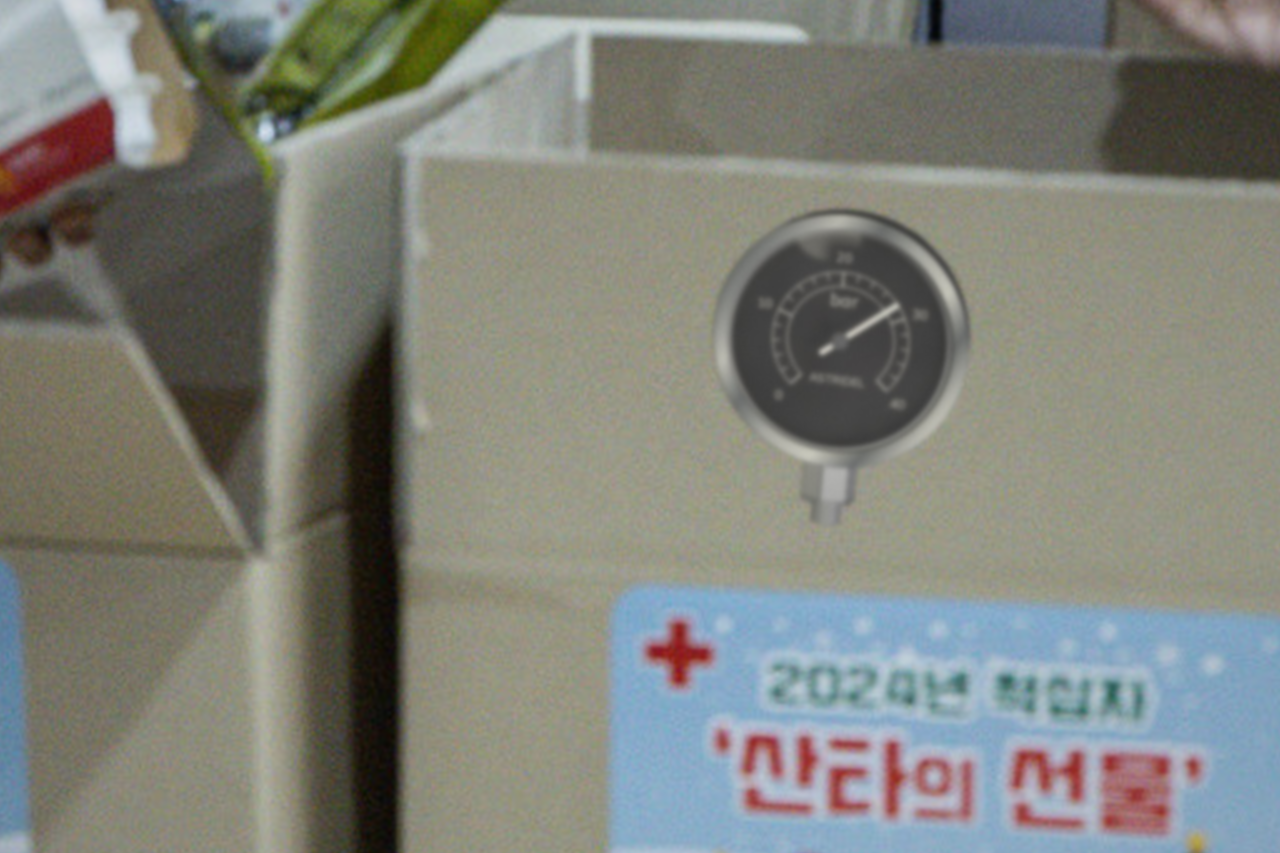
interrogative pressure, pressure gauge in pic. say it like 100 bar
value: 28 bar
